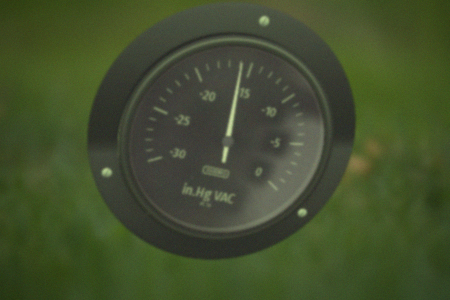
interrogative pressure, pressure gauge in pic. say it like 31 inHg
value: -16 inHg
